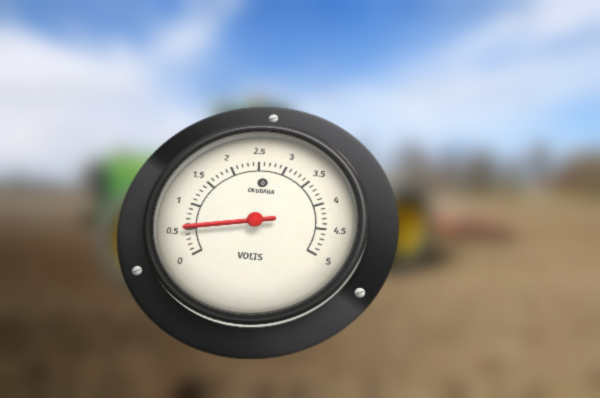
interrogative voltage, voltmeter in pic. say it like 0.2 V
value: 0.5 V
